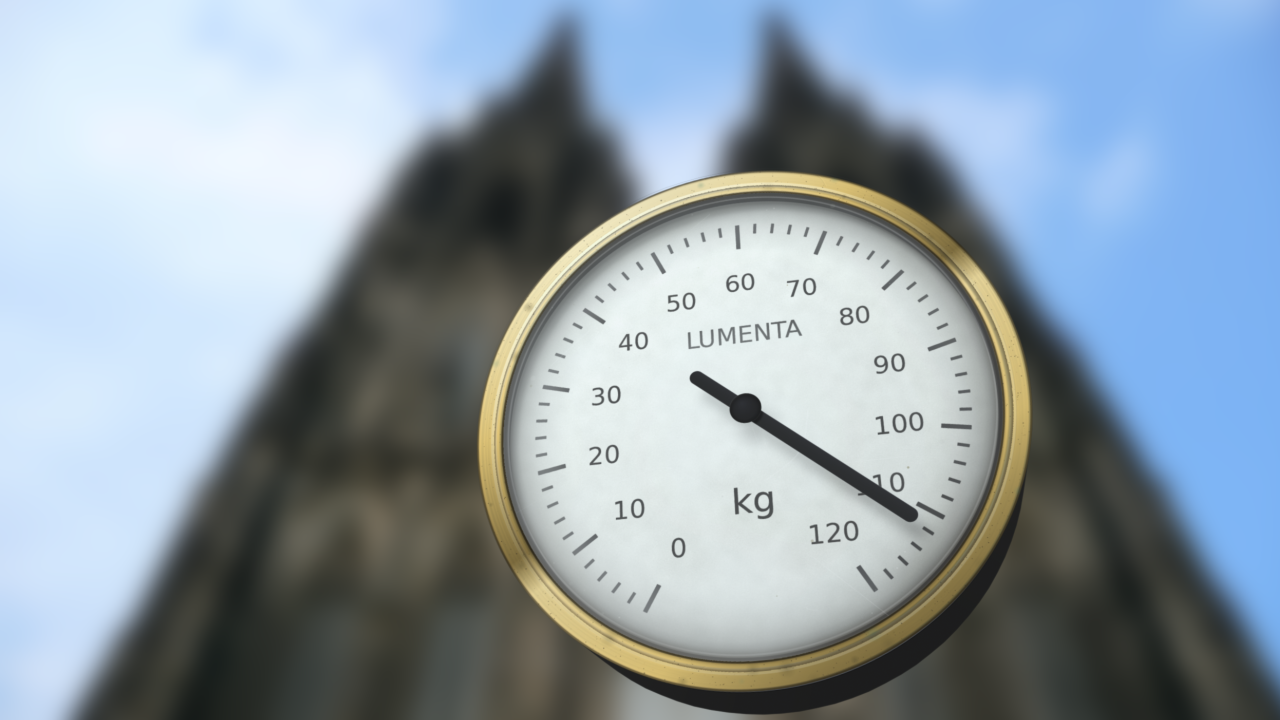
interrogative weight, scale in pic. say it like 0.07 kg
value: 112 kg
